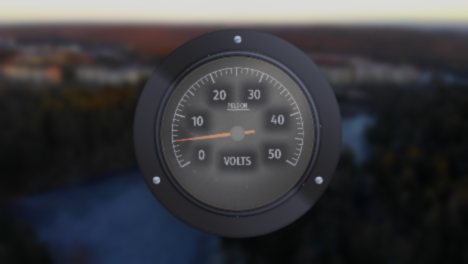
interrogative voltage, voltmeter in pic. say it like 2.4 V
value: 5 V
